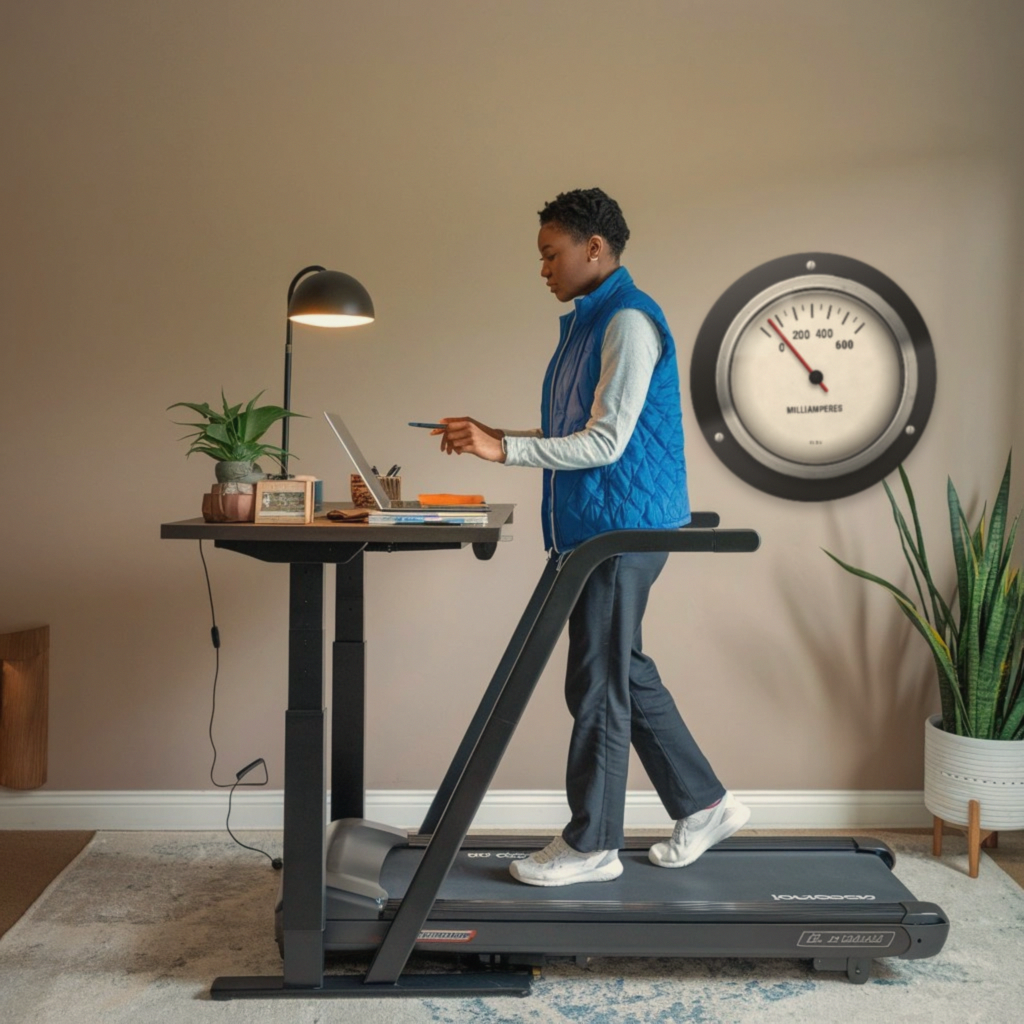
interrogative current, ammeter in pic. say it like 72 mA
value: 50 mA
